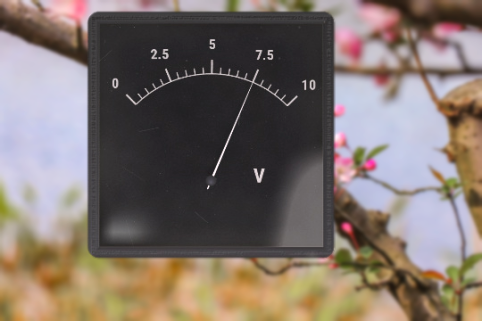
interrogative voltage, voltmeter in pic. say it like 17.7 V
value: 7.5 V
